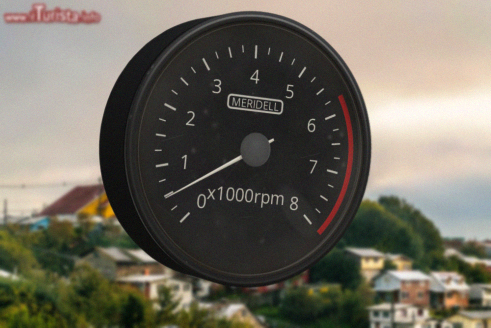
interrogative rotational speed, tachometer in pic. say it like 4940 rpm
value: 500 rpm
